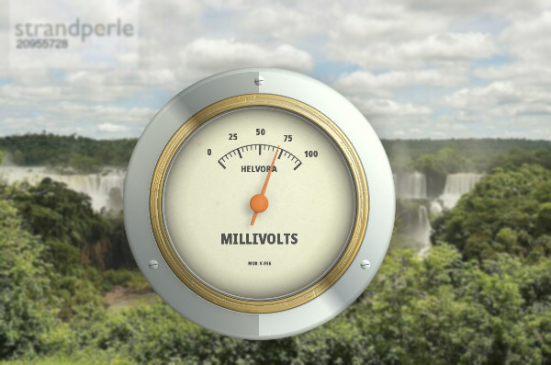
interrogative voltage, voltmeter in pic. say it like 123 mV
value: 70 mV
